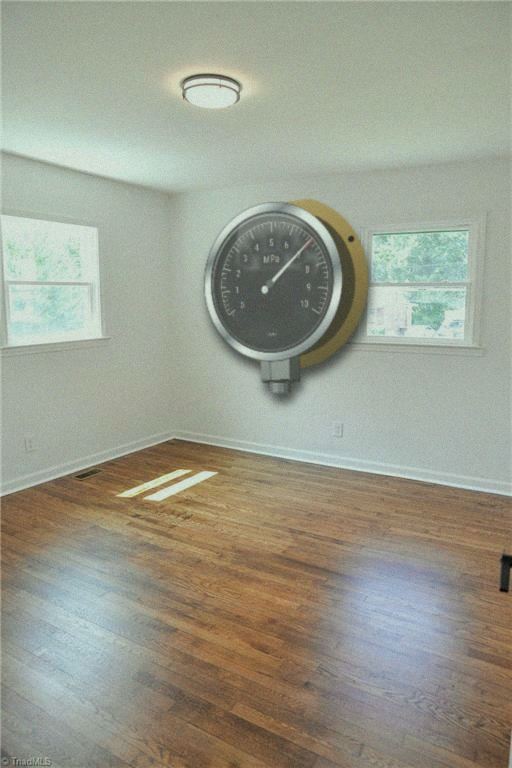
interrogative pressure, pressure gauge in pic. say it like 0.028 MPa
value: 7 MPa
